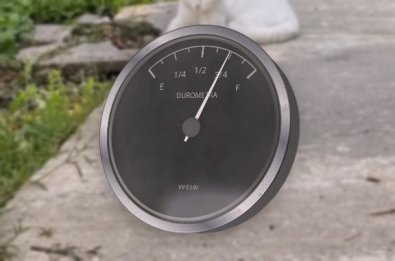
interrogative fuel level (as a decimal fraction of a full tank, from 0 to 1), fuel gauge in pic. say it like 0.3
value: 0.75
